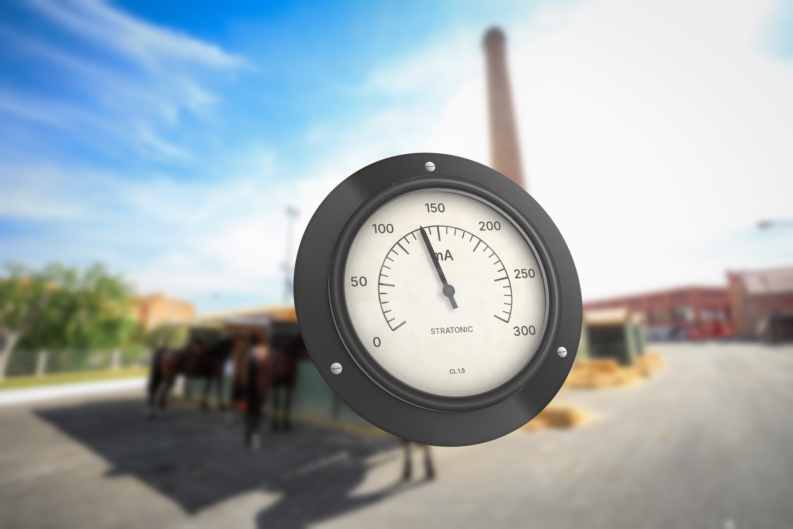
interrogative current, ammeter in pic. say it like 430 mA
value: 130 mA
